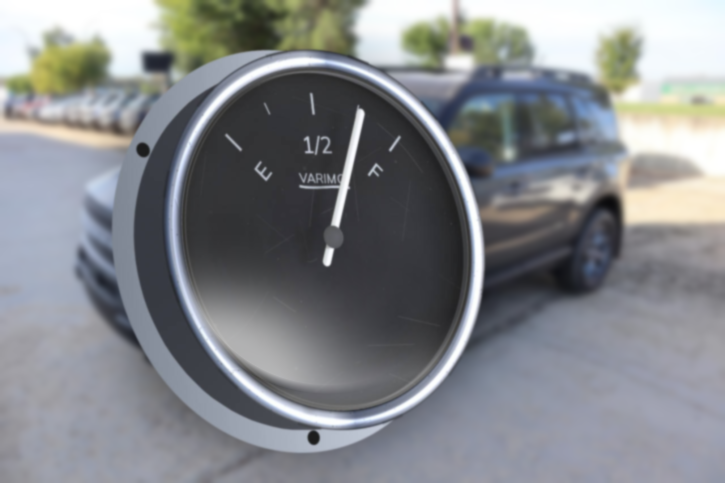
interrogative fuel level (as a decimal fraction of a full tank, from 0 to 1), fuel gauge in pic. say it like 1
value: 0.75
